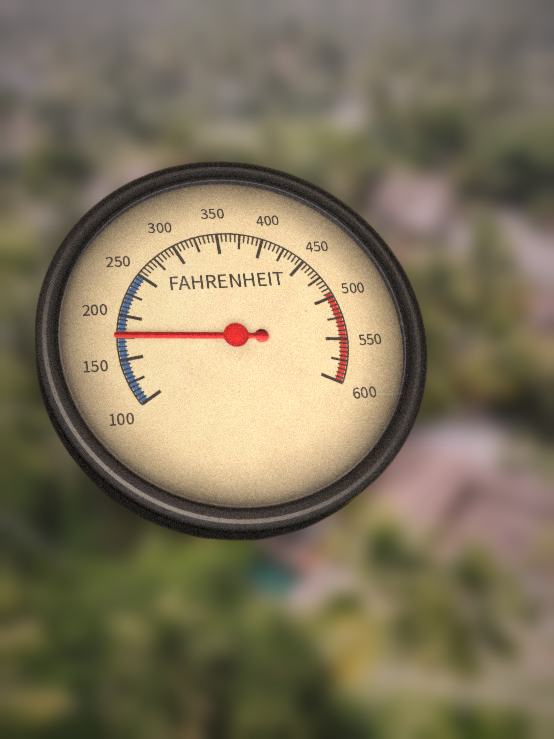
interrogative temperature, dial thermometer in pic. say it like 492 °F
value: 175 °F
